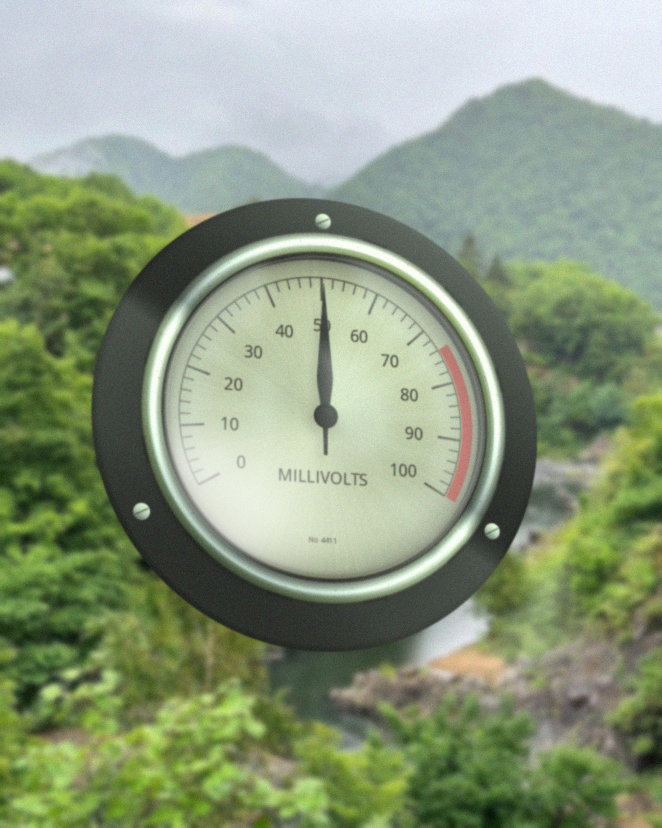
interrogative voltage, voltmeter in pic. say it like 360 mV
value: 50 mV
